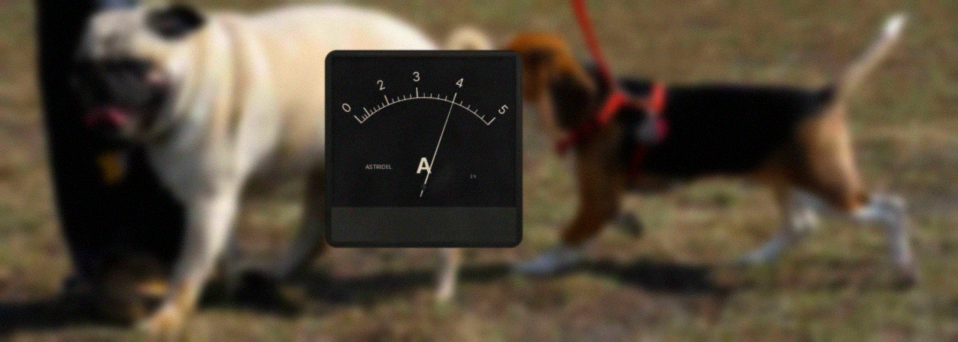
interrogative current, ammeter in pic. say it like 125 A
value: 4 A
